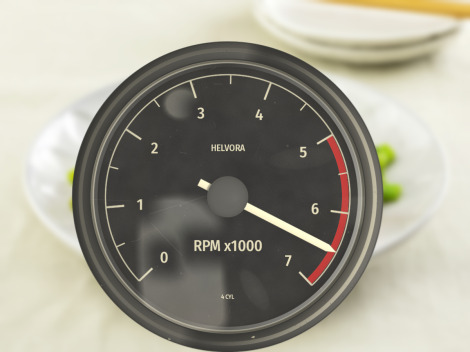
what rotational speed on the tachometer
6500 rpm
